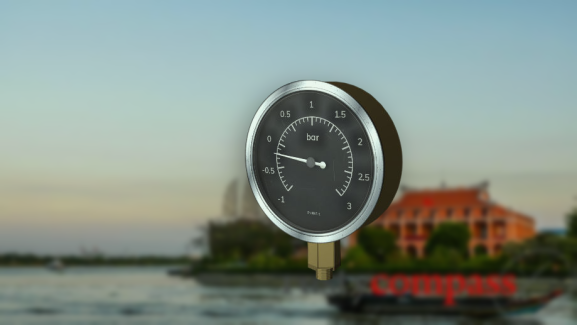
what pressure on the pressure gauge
-0.2 bar
